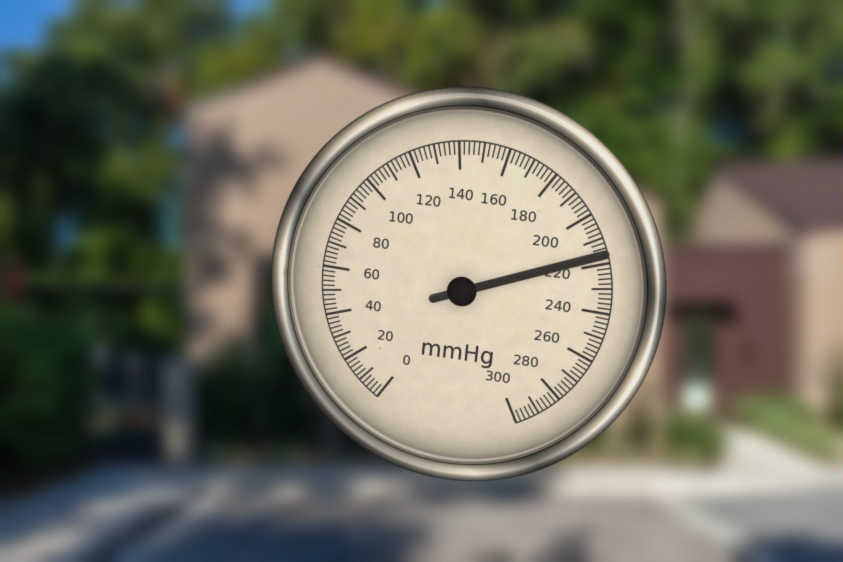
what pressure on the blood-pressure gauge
216 mmHg
